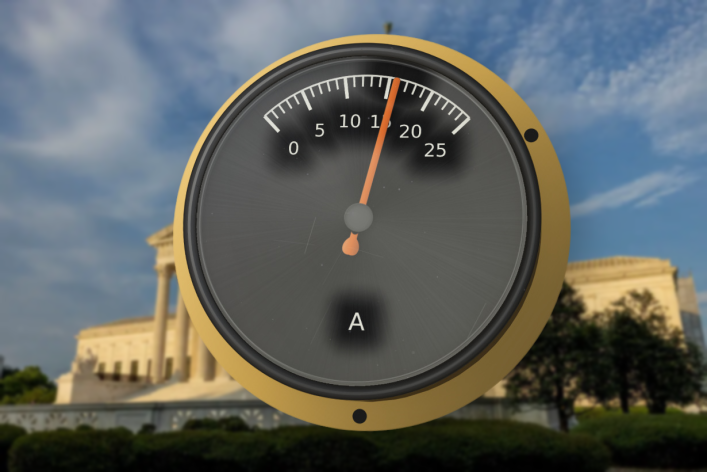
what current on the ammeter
16 A
